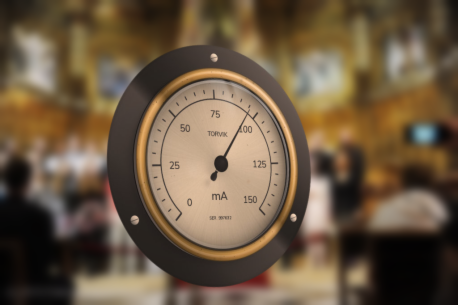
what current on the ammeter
95 mA
